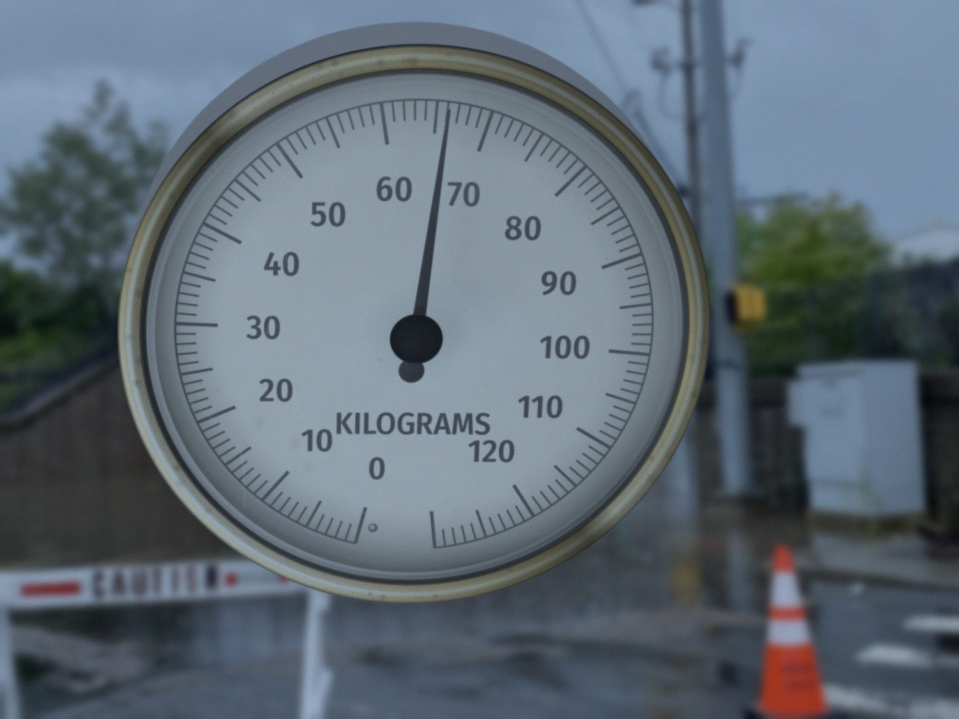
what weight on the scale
66 kg
